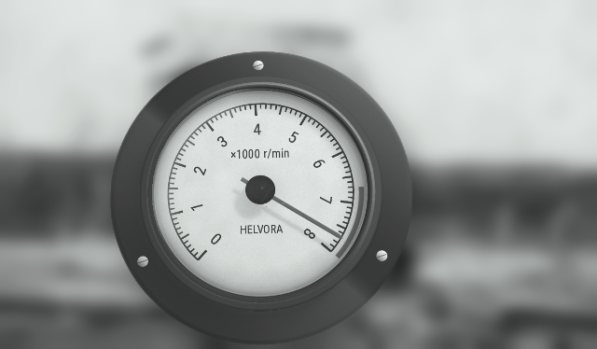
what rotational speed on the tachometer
7700 rpm
